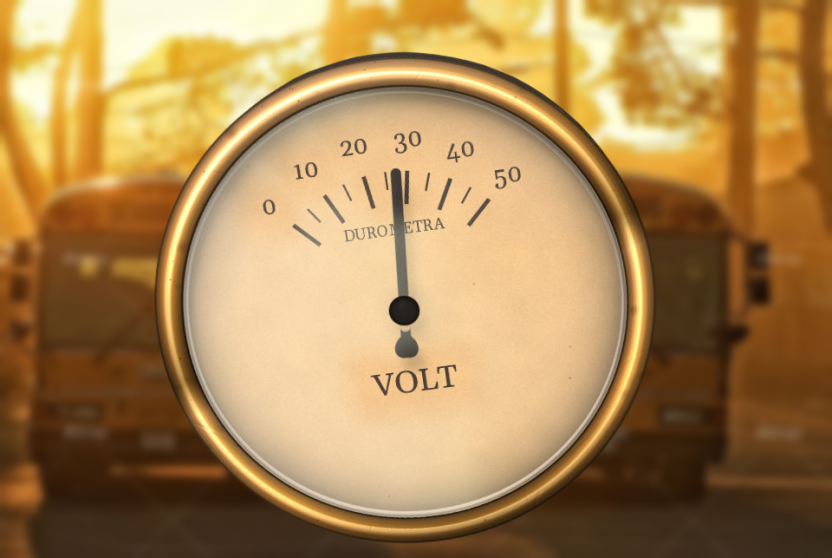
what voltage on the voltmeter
27.5 V
